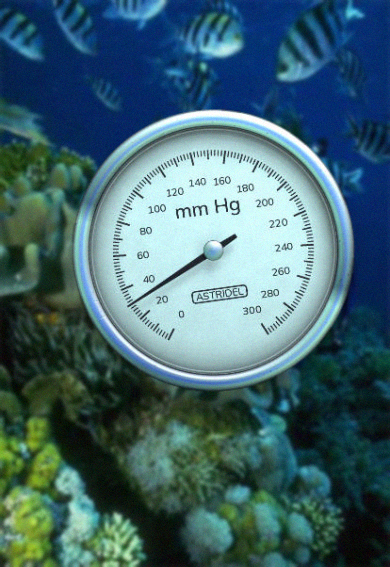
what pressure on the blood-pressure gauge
30 mmHg
